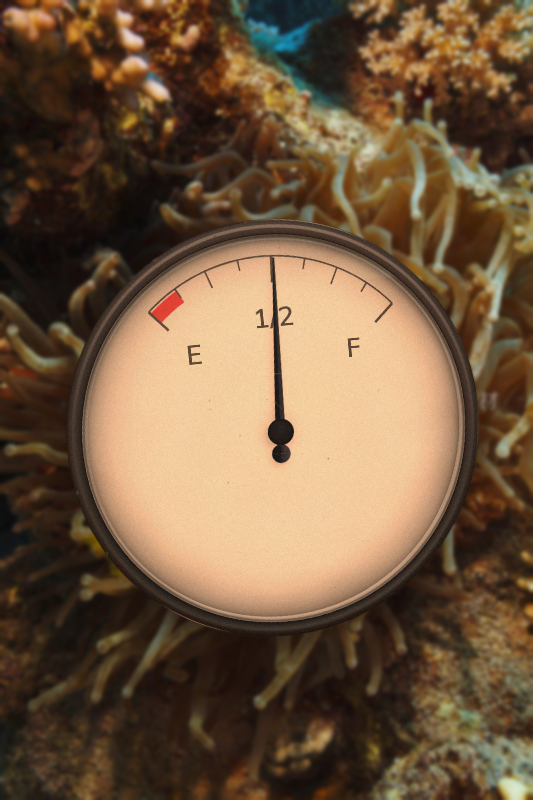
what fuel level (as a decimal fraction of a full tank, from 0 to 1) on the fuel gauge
0.5
